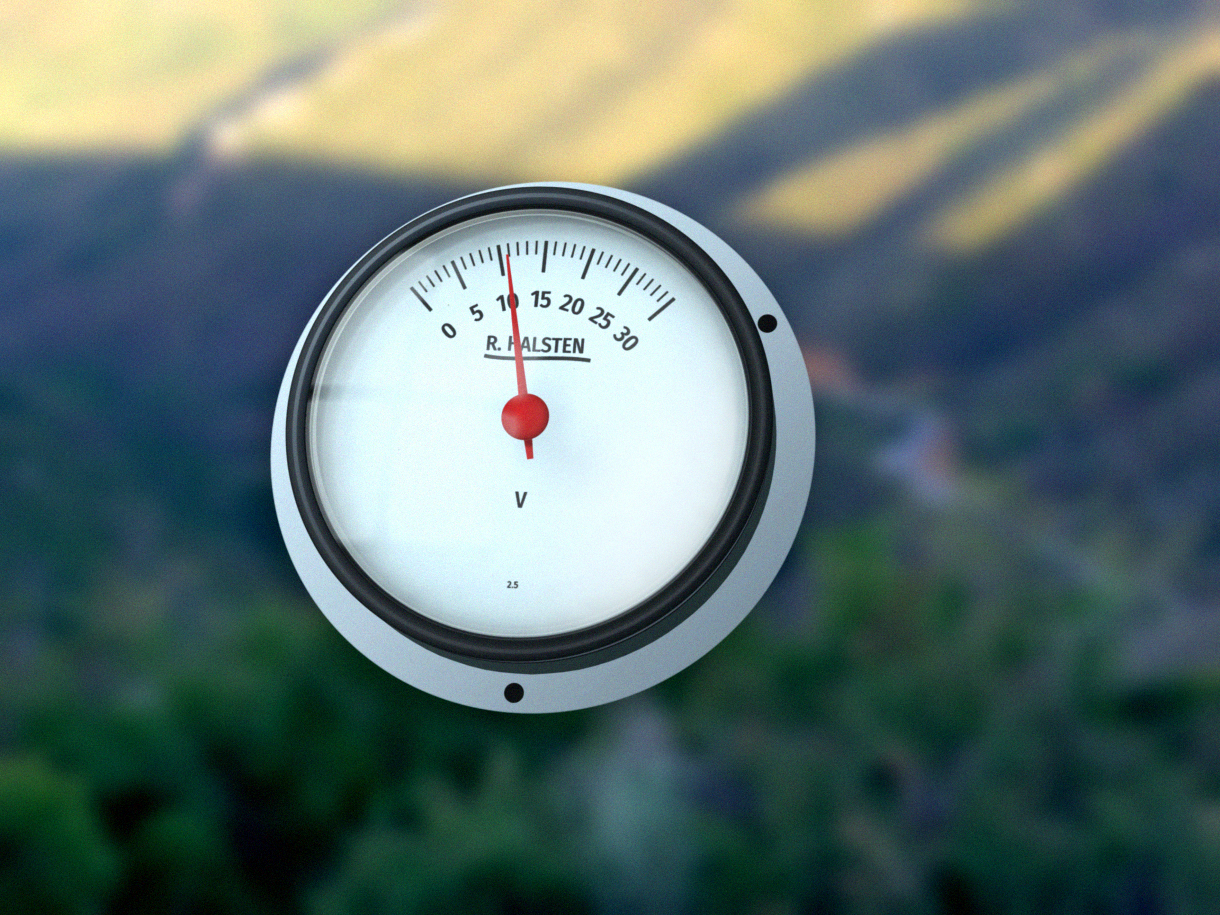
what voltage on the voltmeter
11 V
